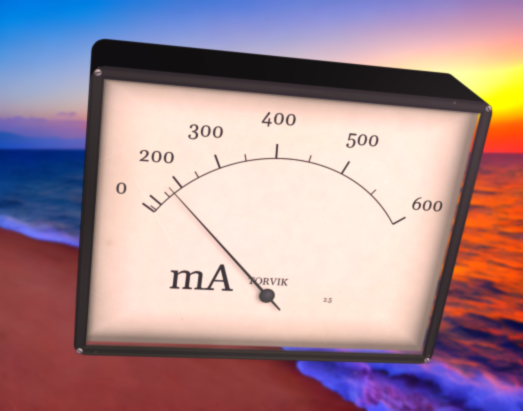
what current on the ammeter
175 mA
